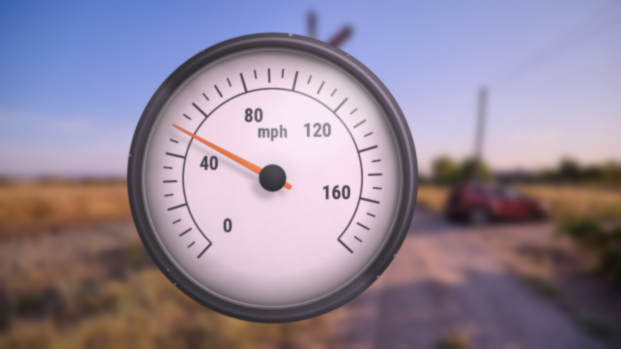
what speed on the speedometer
50 mph
